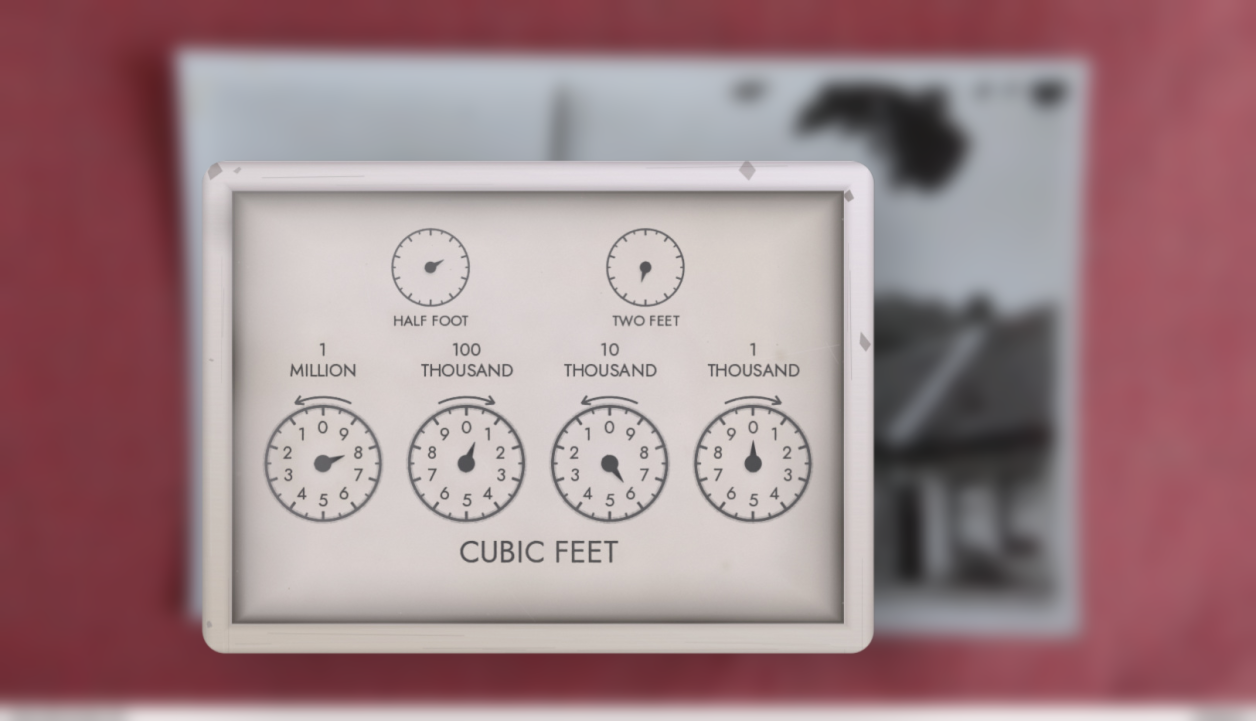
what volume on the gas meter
806000 ft³
